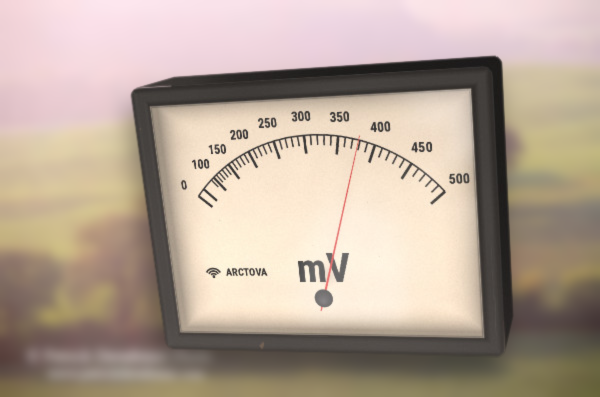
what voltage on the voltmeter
380 mV
